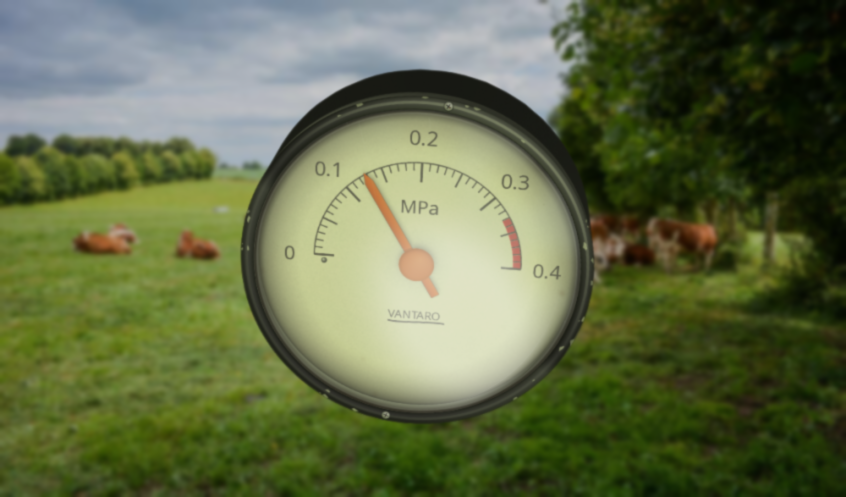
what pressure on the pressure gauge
0.13 MPa
